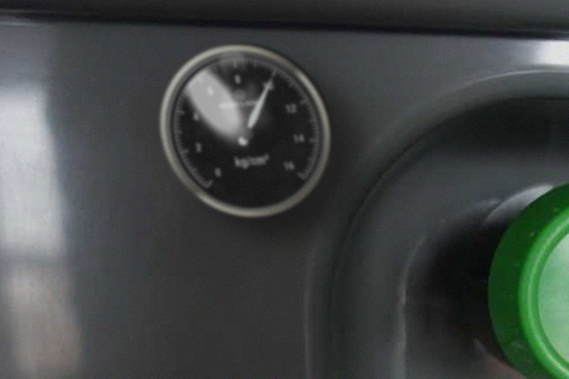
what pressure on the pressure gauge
10 kg/cm²
